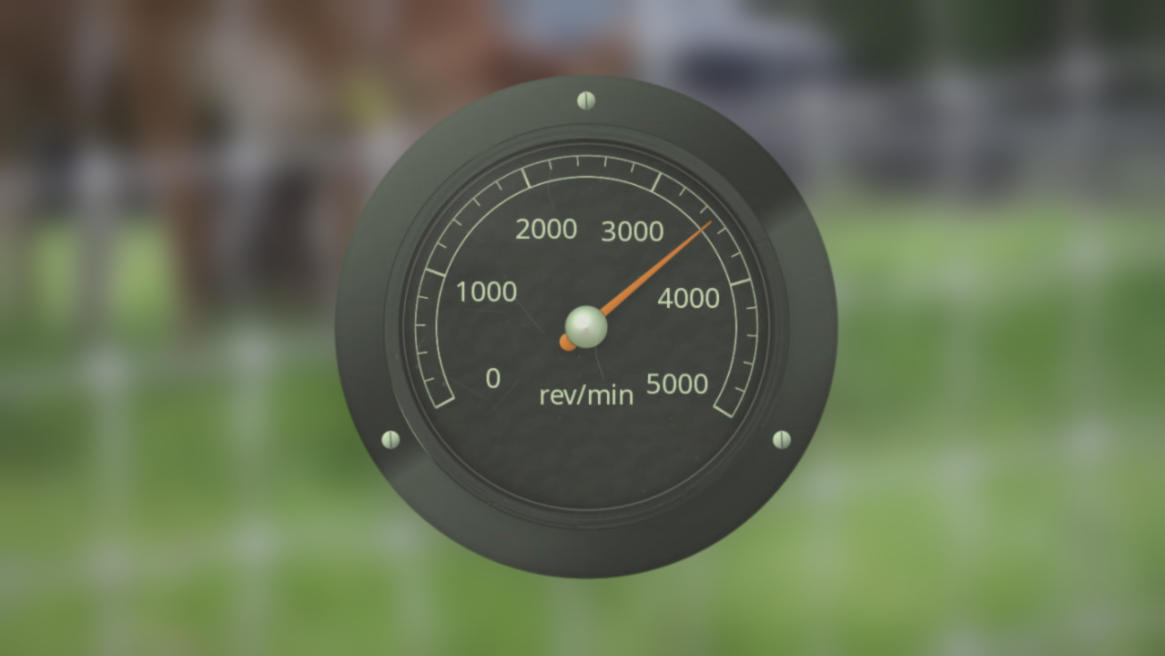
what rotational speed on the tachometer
3500 rpm
